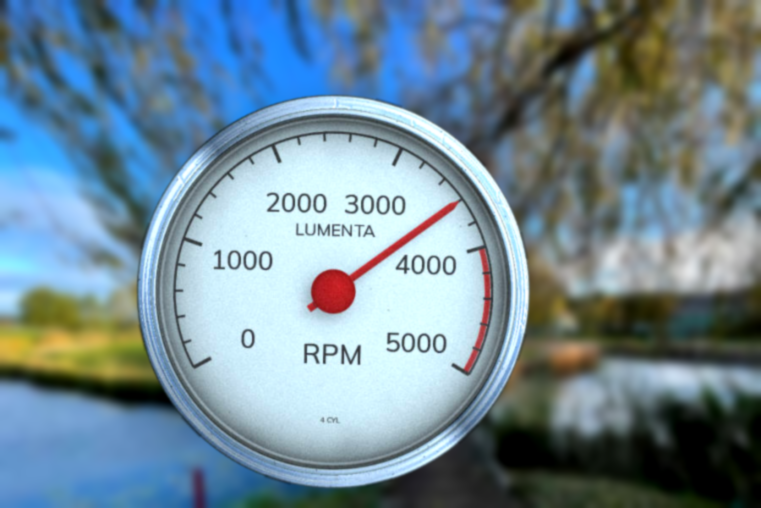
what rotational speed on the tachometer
3600 rpm
